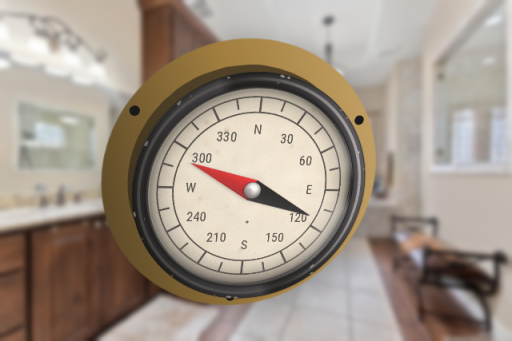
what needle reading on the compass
292.5 °
